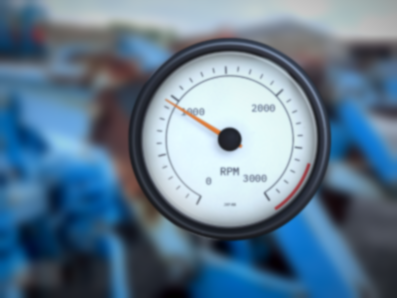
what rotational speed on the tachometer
950 rpm
